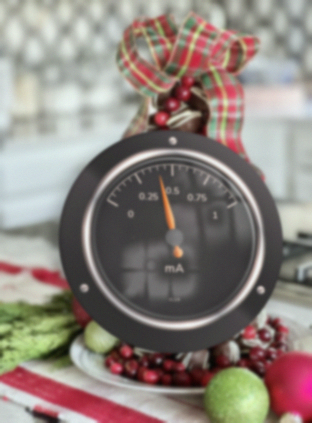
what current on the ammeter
0.4 mA
